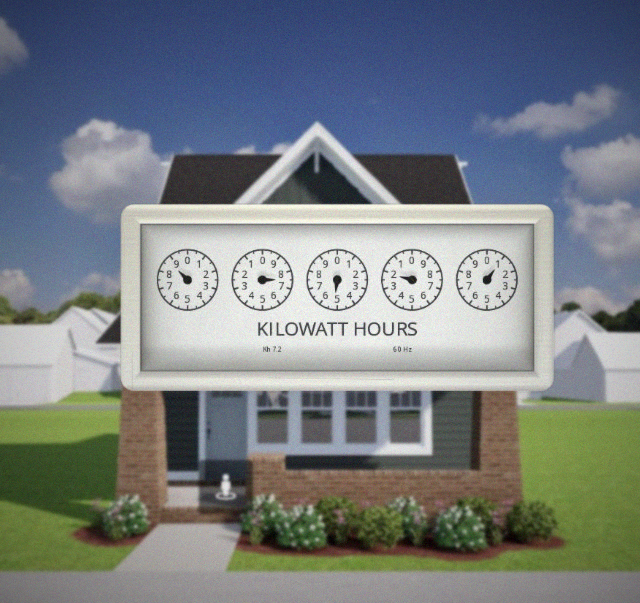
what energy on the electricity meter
87521 kWh
